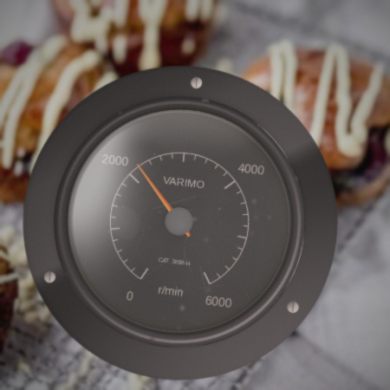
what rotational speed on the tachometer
2200 rpm
